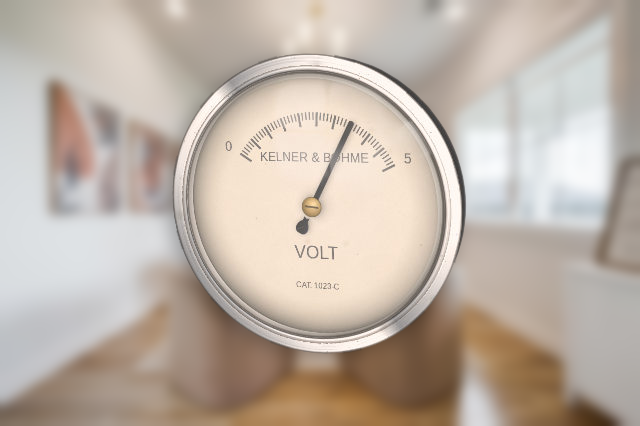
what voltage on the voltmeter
3.5 V
